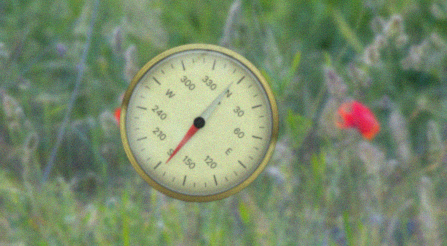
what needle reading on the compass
175 °
